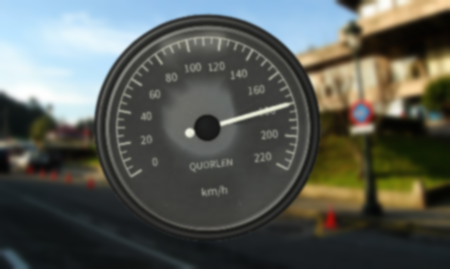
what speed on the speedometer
180 km/h
